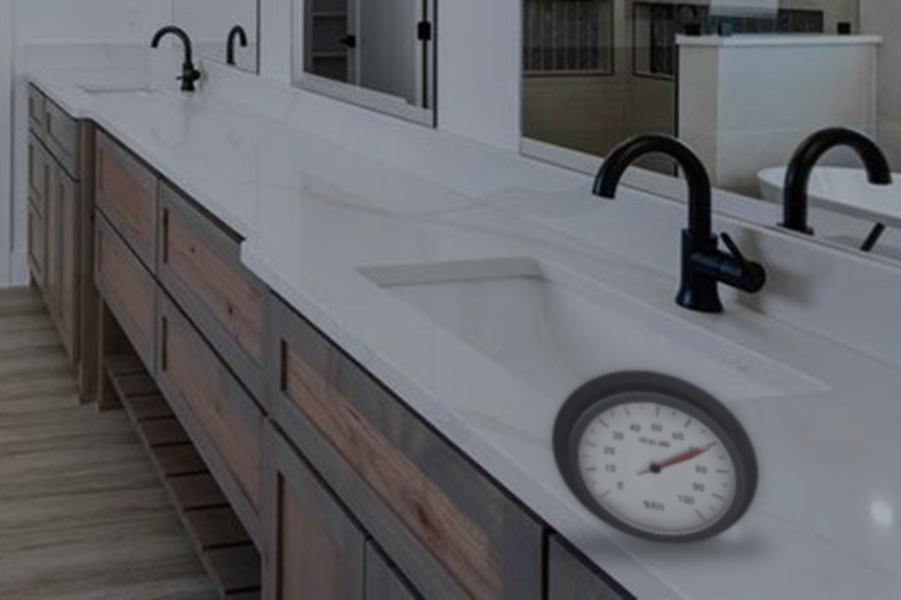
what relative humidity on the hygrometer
70 %
